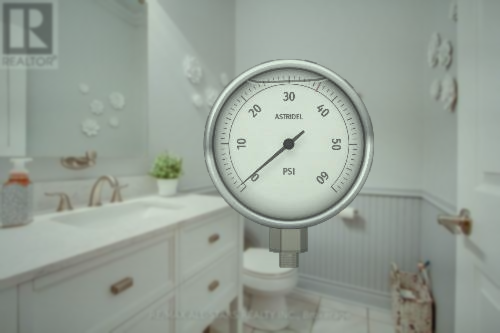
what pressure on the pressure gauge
1 psi
